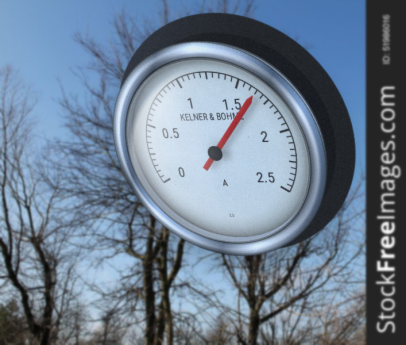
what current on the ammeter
1.65 A
